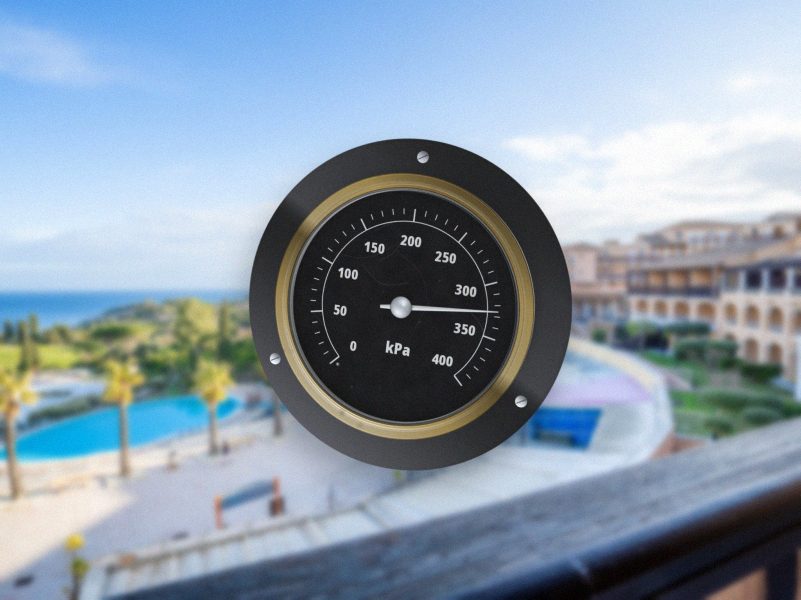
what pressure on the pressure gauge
325 kPa
